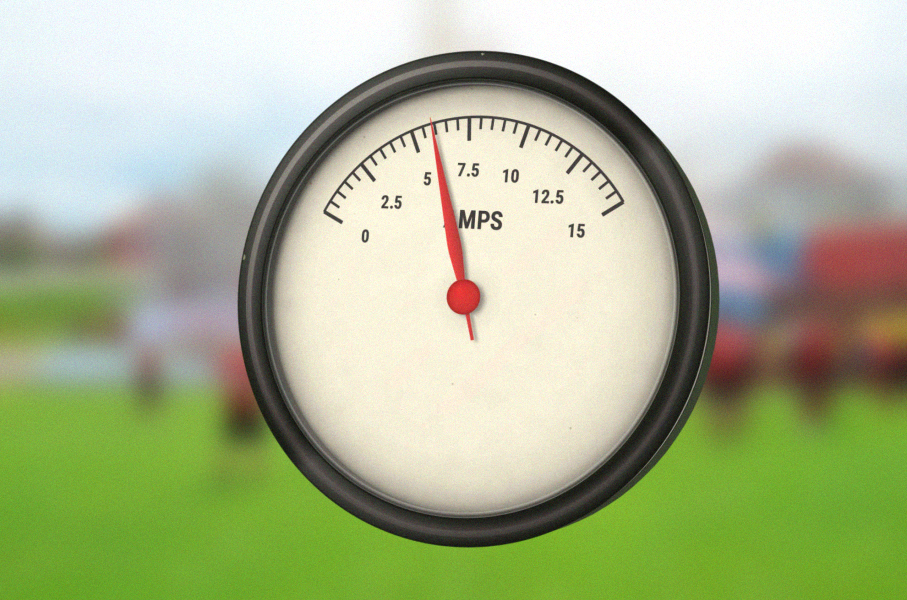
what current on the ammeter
6 A
